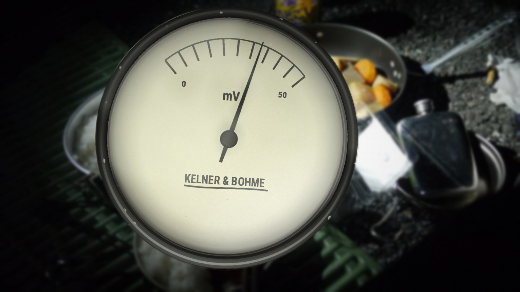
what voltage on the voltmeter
32.5 mV
